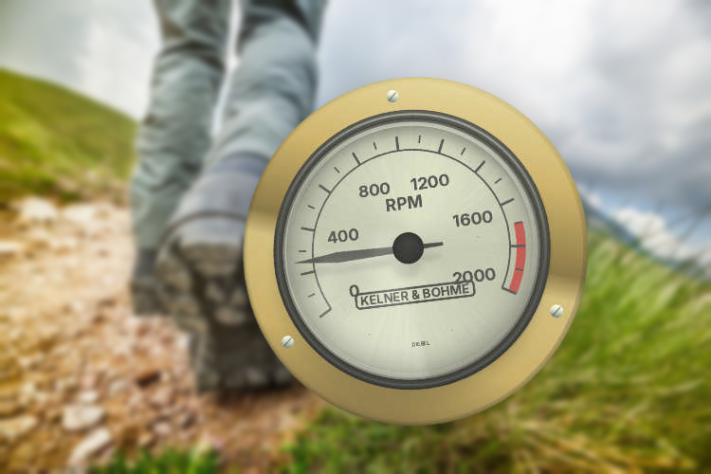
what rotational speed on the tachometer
250 rpm
